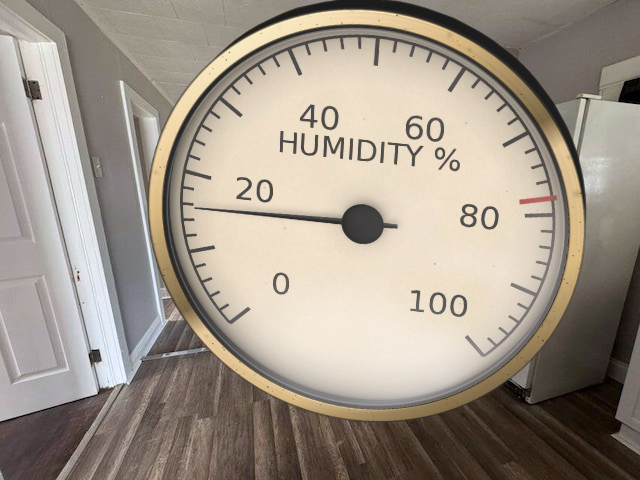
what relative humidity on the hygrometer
16 %
